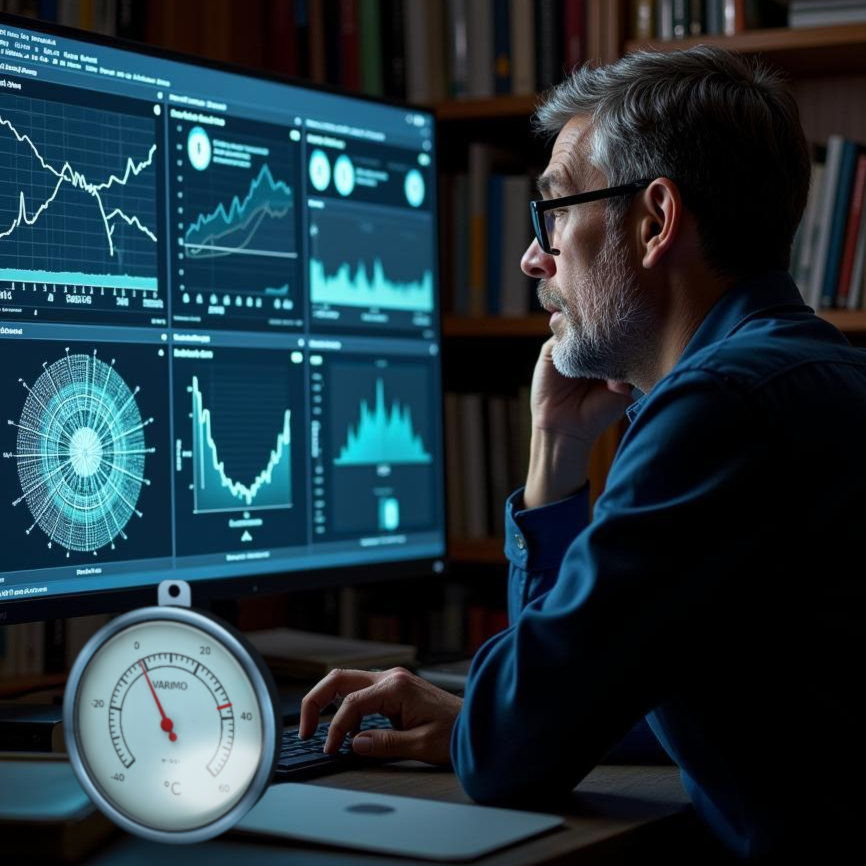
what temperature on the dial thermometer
0 °C
